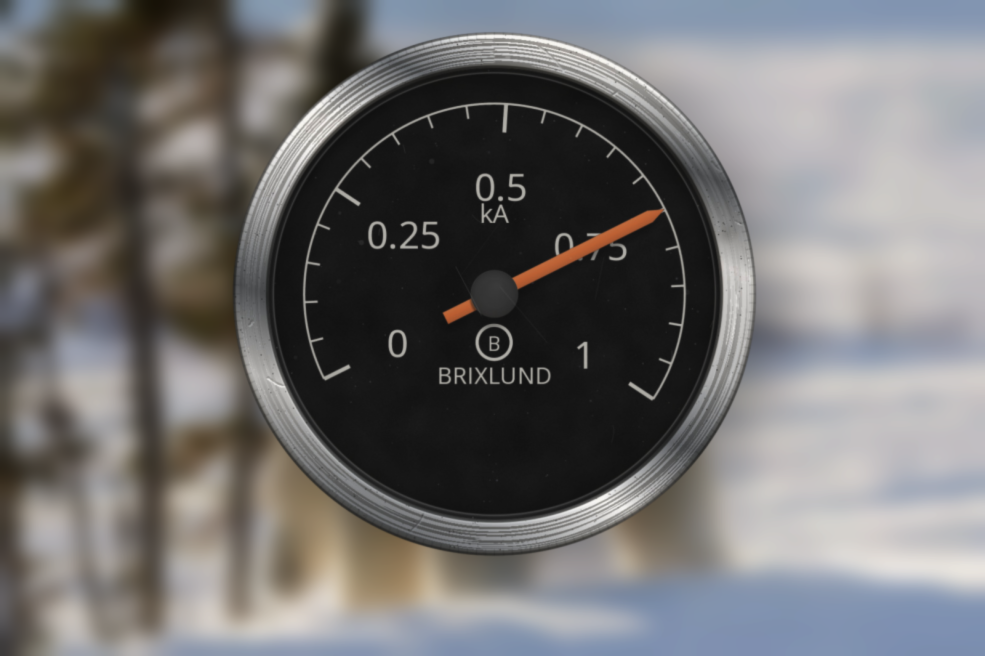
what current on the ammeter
0.75 kA
